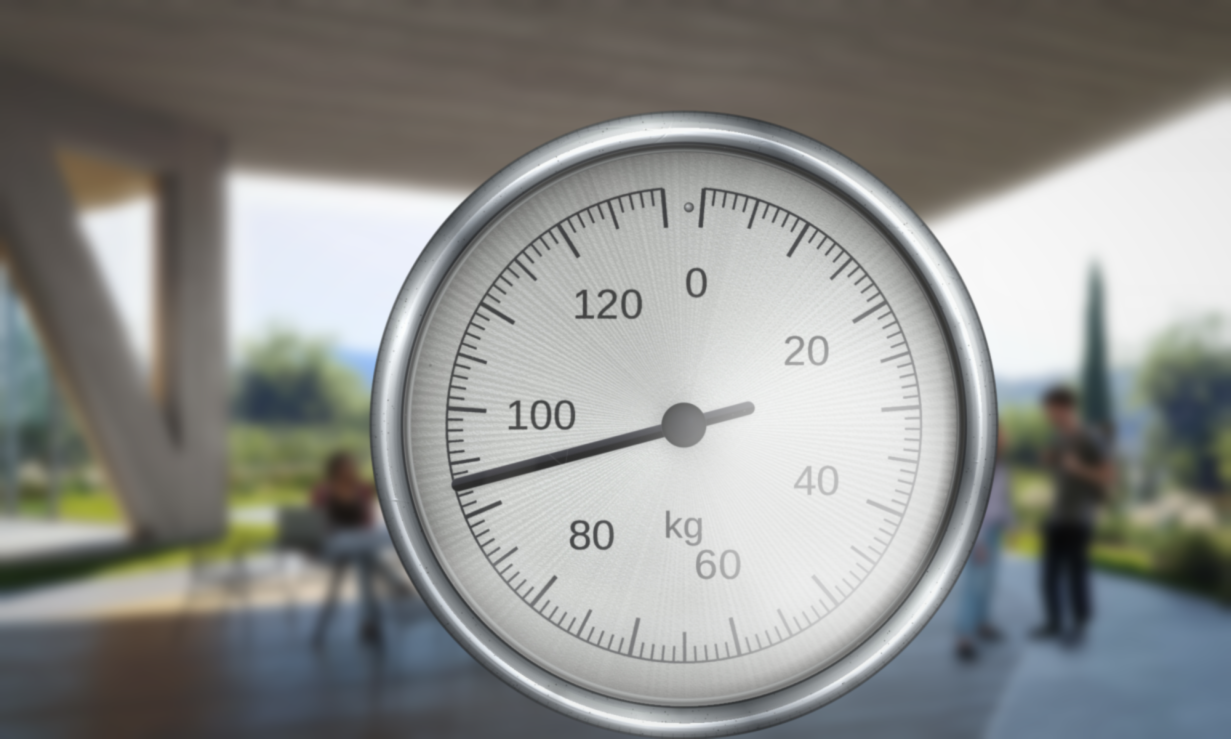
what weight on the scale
93 kg
